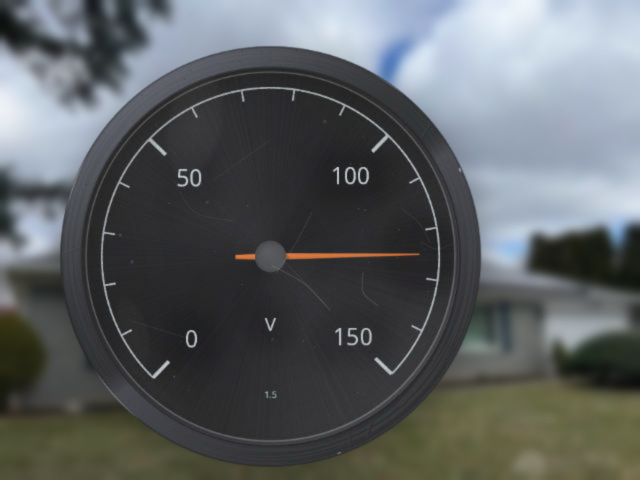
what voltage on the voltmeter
125 V
